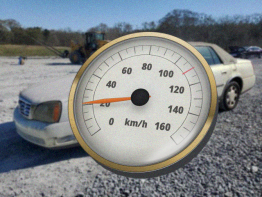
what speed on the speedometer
20 km/h
